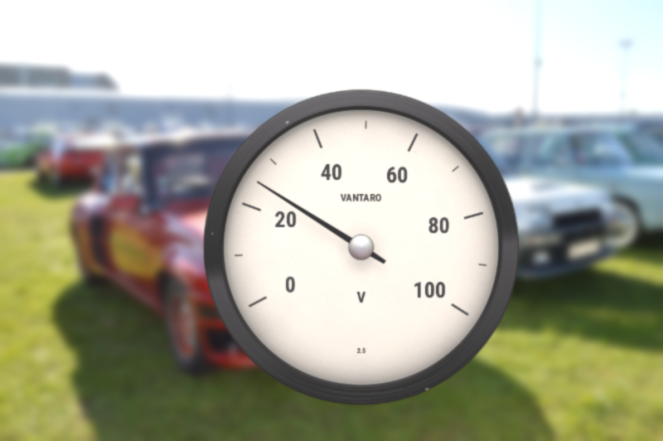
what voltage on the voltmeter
25 V
